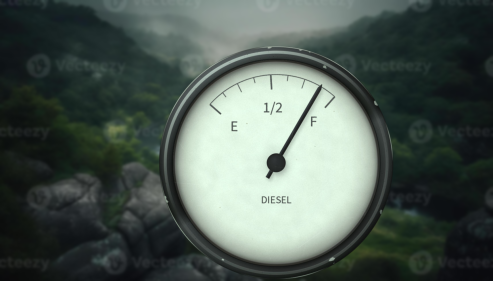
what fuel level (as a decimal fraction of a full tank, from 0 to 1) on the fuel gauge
0.875
